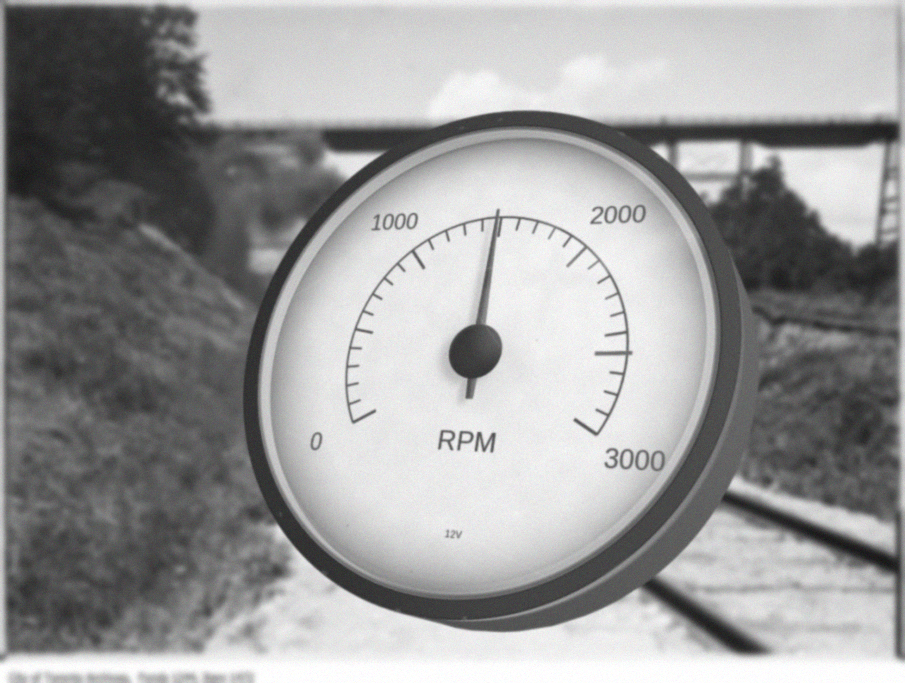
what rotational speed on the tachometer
1500 rpm
